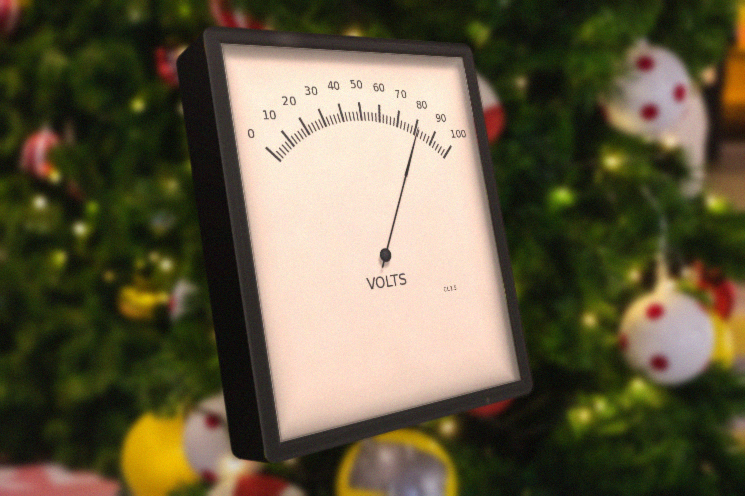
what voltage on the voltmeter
80 V
